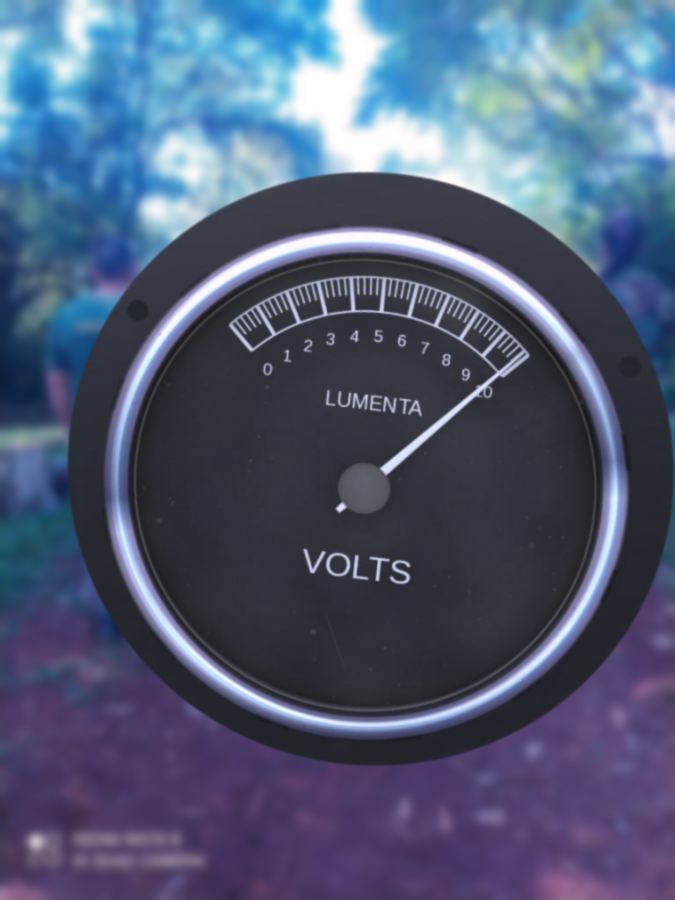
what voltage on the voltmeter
9.8 V
